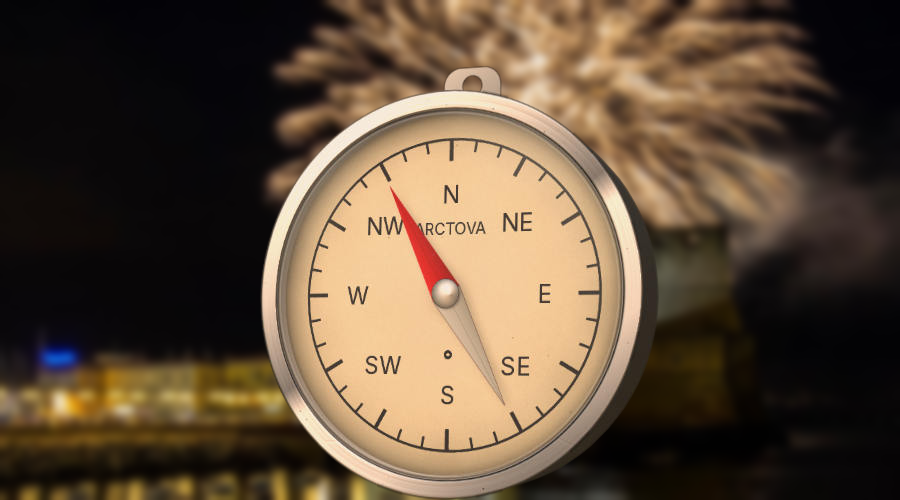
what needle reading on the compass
330 °
